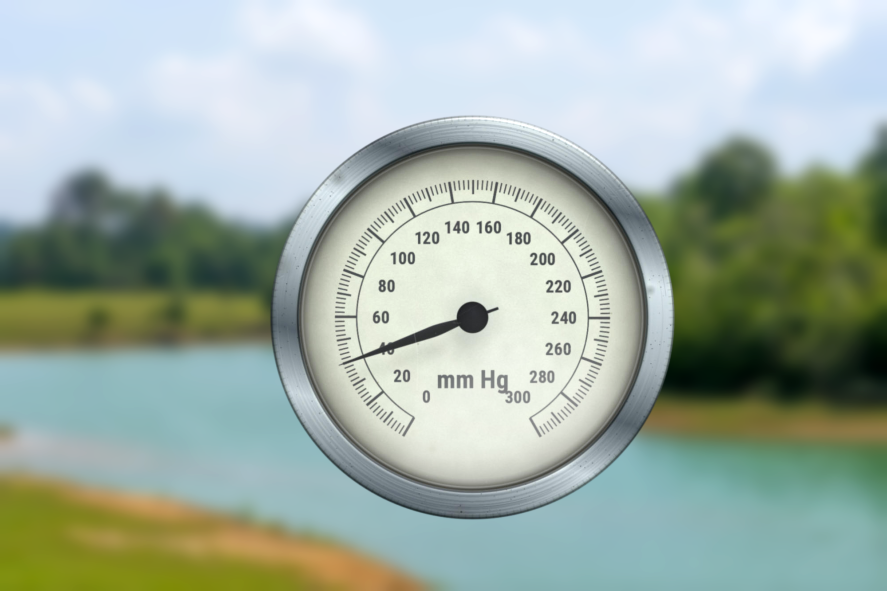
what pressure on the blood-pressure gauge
40 mmHg
